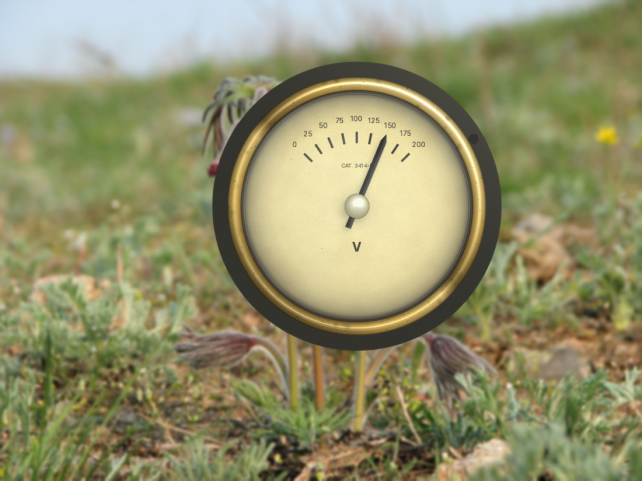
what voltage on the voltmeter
150 V
